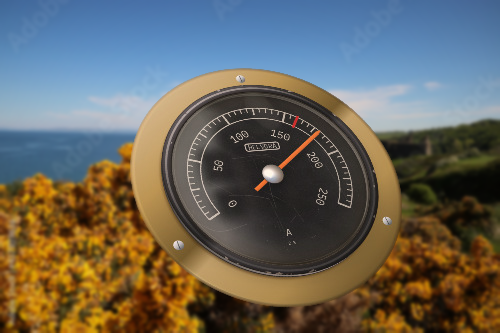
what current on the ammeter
180 A
